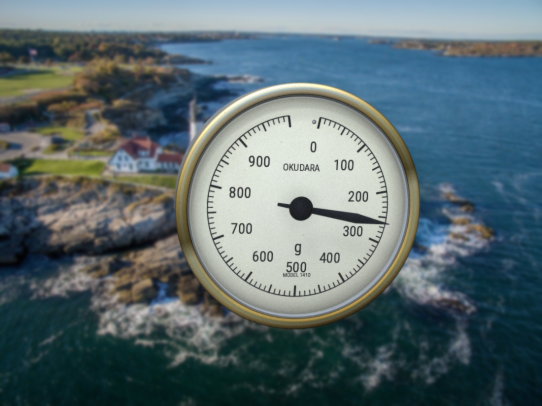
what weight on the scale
260 g
